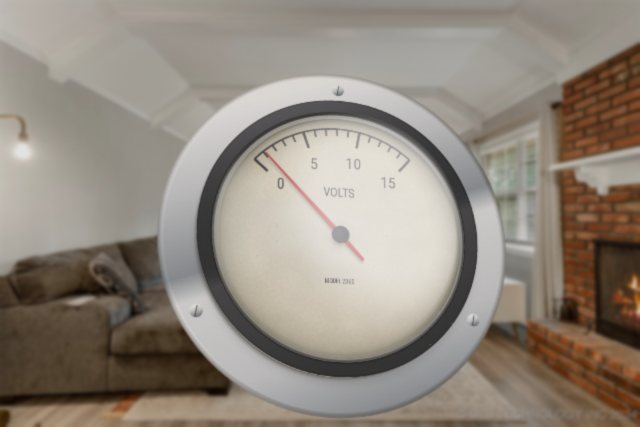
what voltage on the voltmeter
1 V
